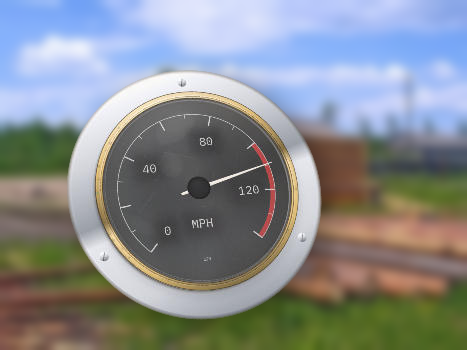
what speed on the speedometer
110 mph
